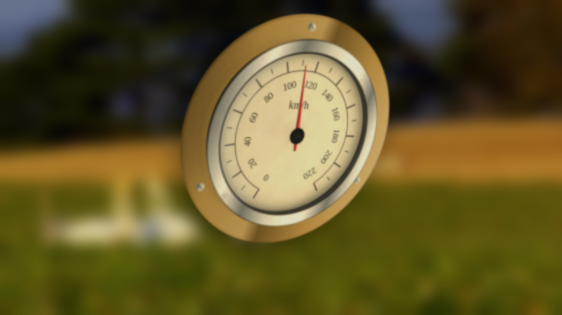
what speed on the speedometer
110 km/h
